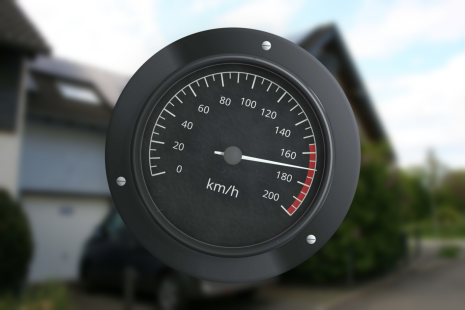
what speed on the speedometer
170 km/h
